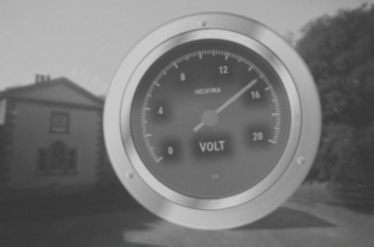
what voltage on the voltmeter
15 V
